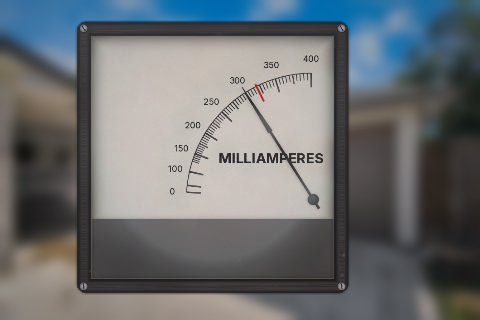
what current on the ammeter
300 mA
